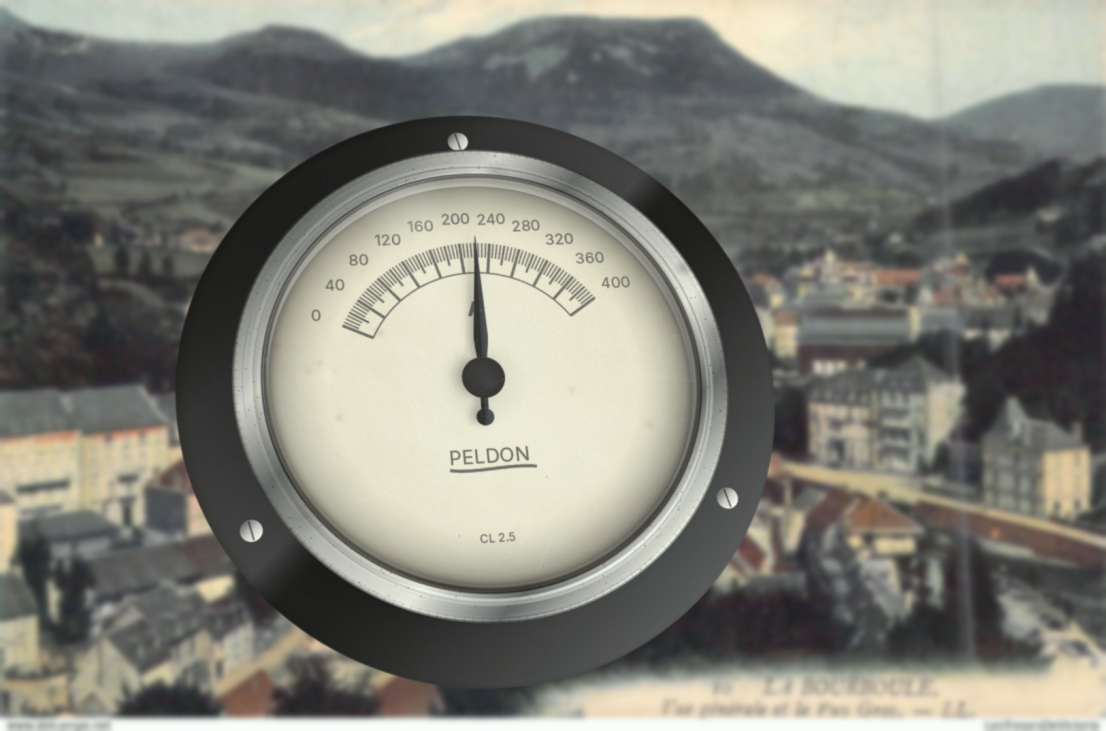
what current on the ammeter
220 A
